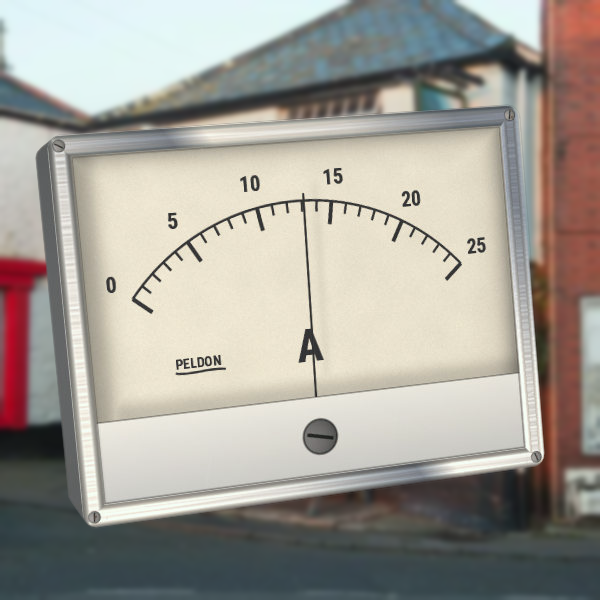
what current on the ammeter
13 A
